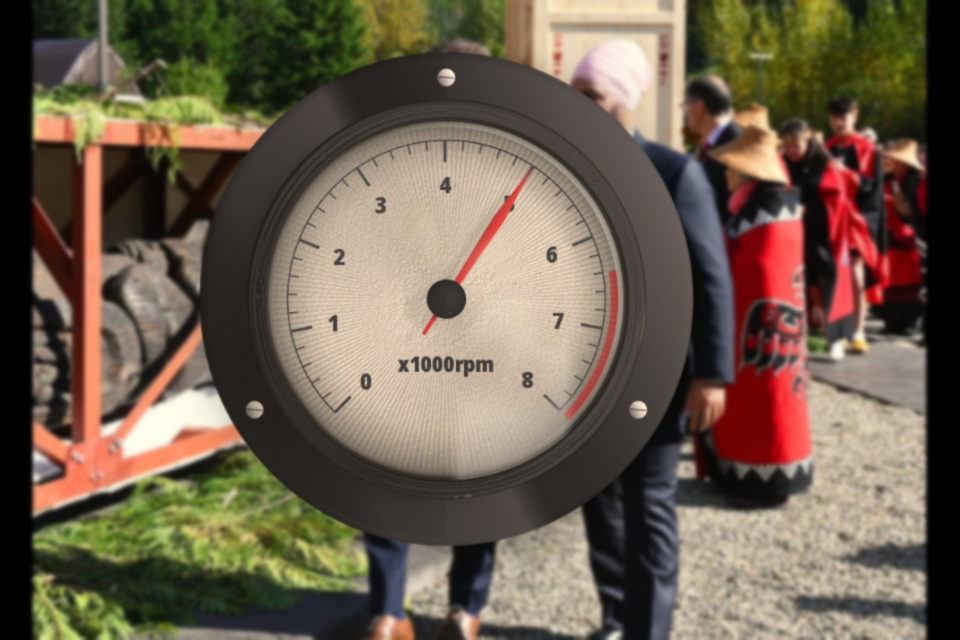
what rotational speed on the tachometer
5000 rpm
